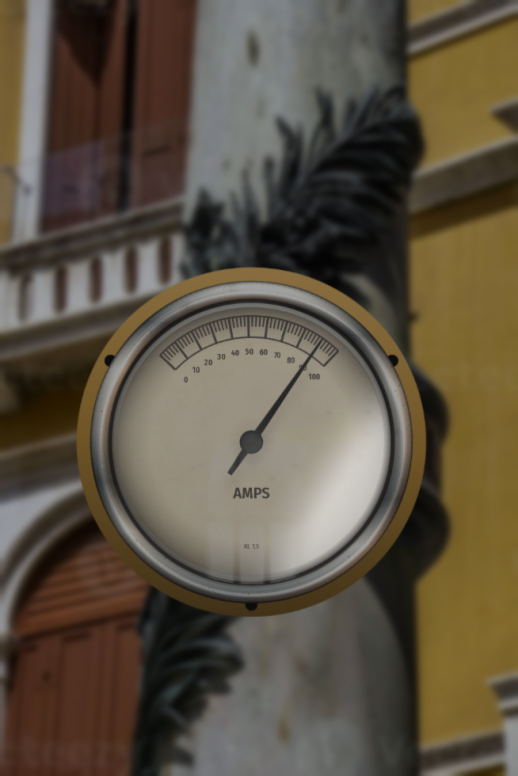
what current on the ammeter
90 A
